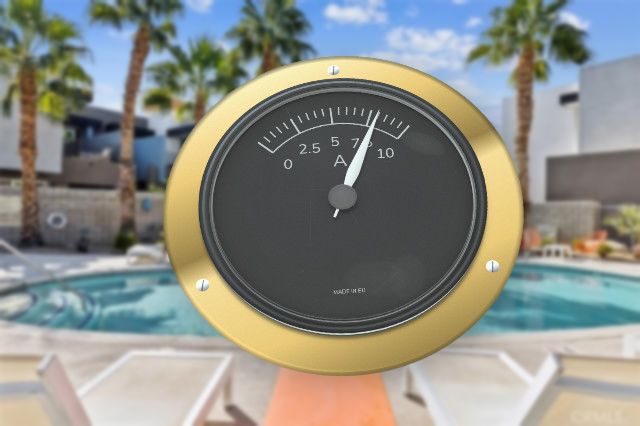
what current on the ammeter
8 A
